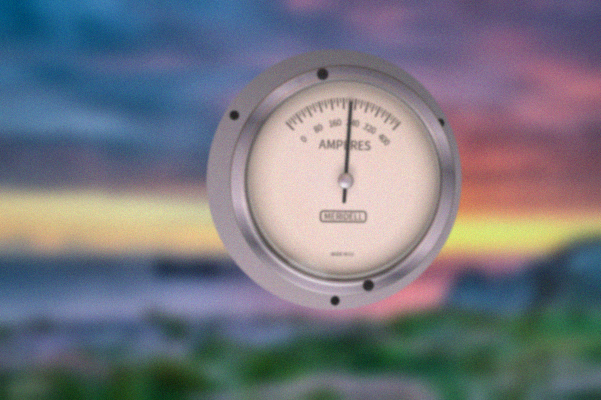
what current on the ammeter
220 A
